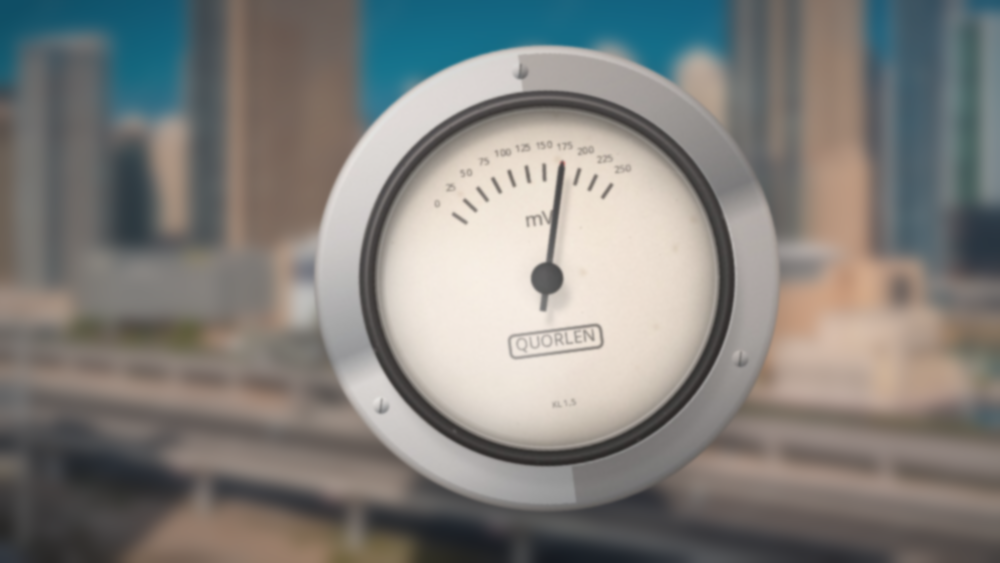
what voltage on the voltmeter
175 mV
